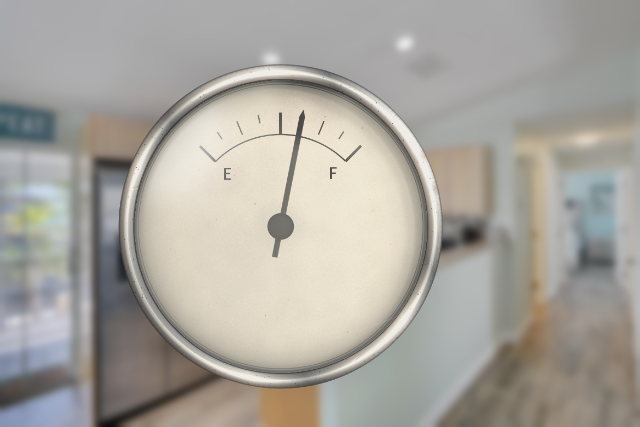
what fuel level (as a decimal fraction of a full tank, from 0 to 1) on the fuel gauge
0.625
